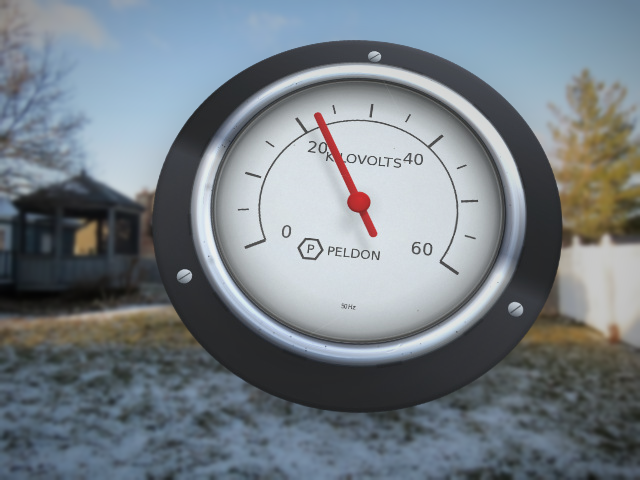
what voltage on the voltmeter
22.5 kV
